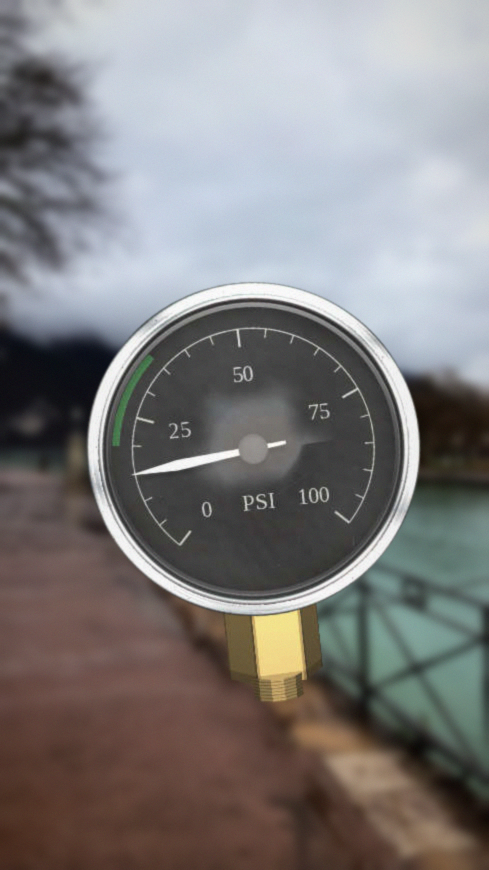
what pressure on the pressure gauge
15 psi
